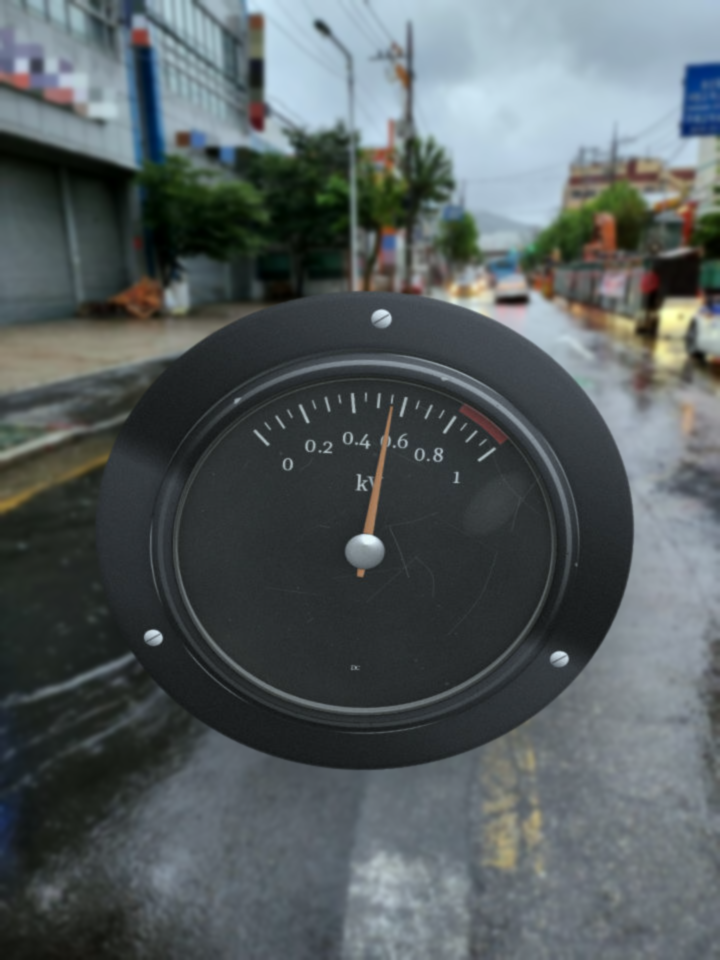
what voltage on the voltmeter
0.55 kV
